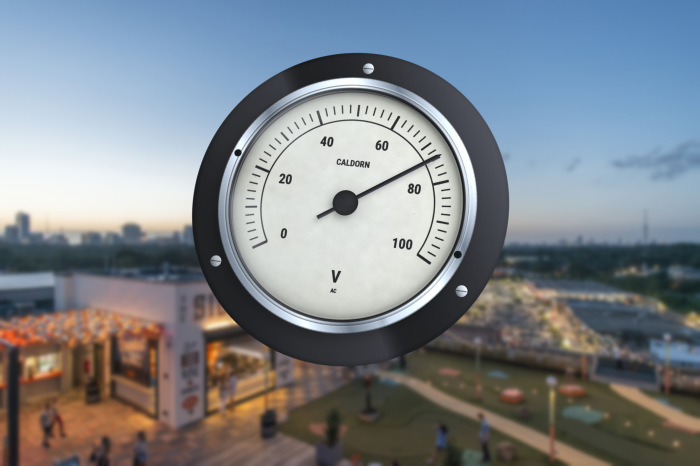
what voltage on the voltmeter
74 V
